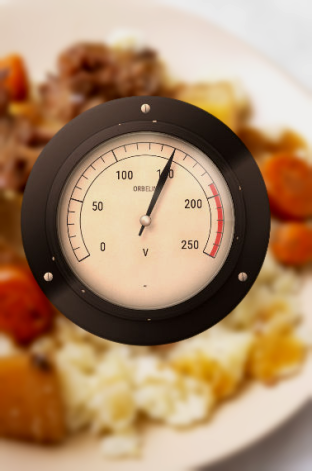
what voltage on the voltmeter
150 V
